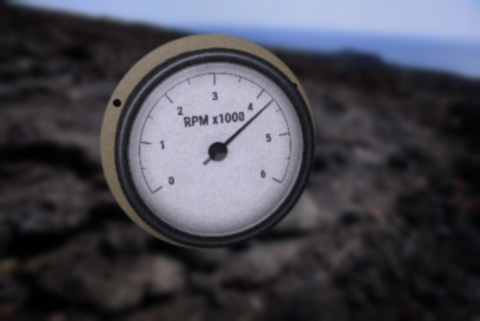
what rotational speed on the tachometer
4250 rpm
